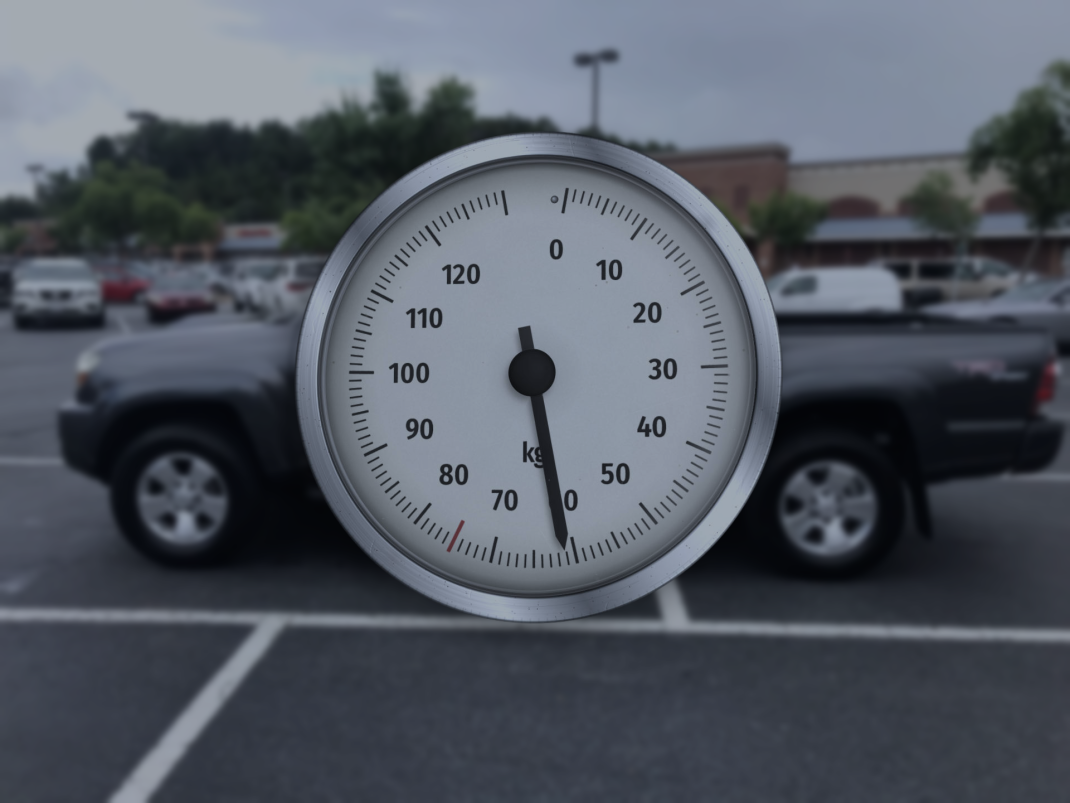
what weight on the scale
61 kg
